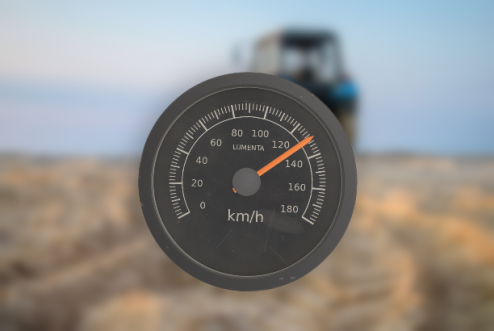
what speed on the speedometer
130 km/h
